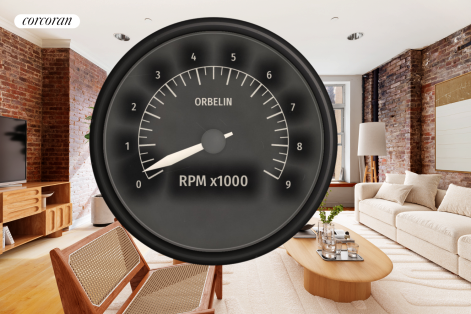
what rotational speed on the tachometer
250 rpm
